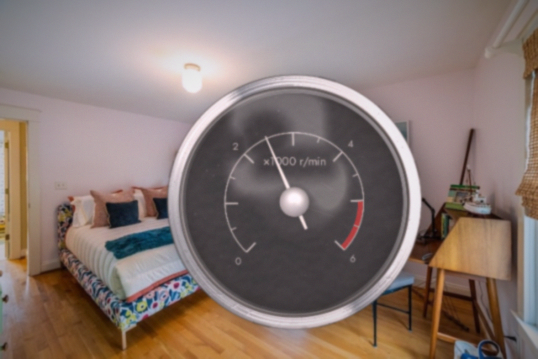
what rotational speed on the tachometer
2500 rpm
